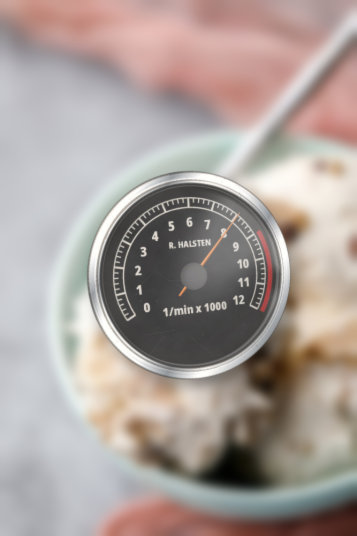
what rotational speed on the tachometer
8000 rpm
